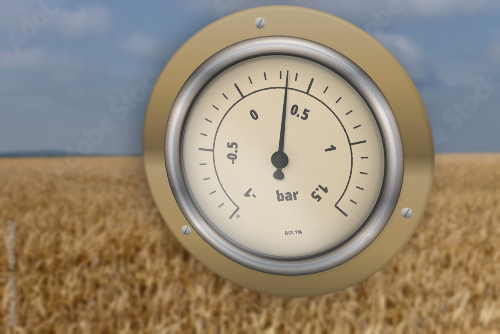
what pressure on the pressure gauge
0.35 bar
